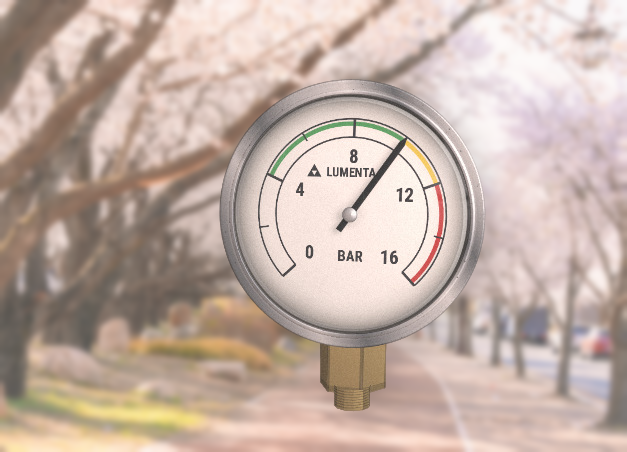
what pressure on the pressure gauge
10 bar
